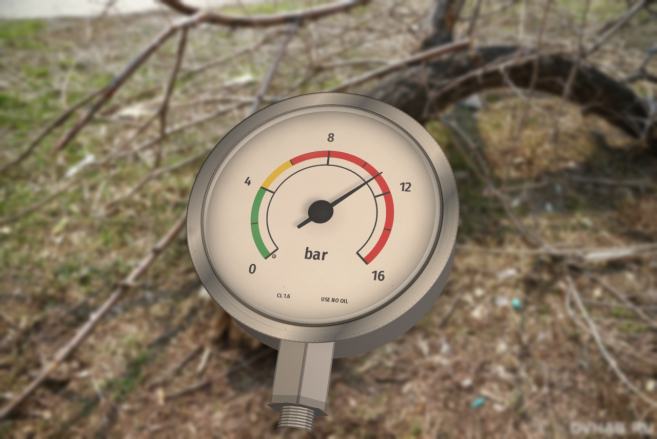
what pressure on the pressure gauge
11 bar
